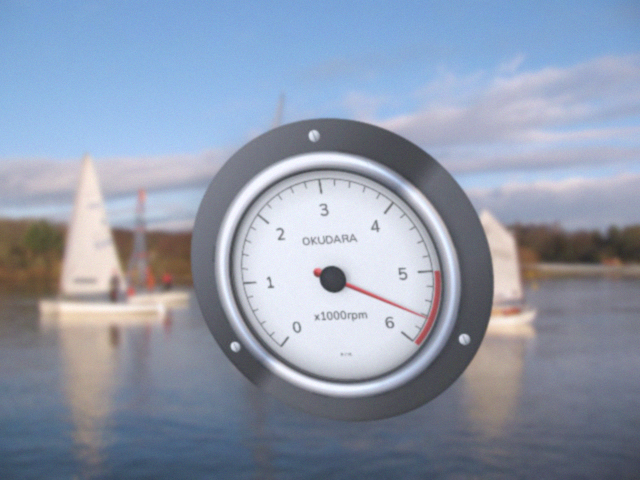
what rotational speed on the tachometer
5600 rpm
